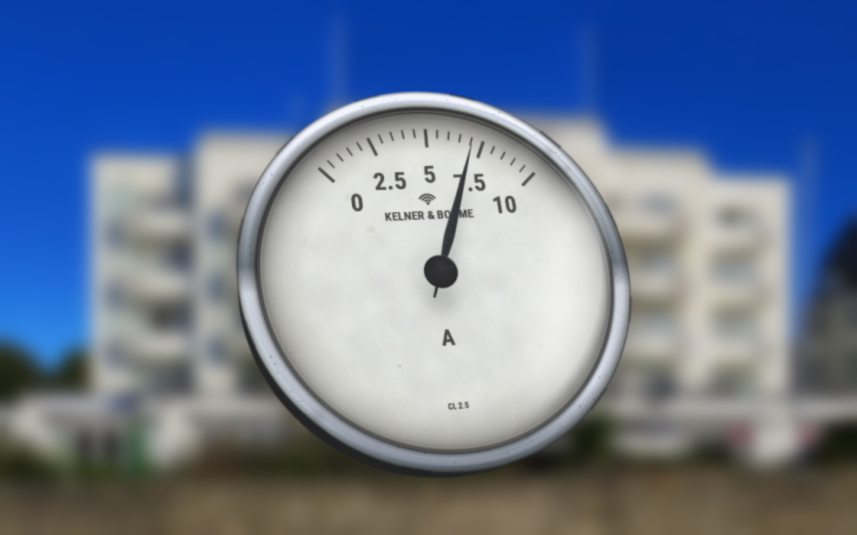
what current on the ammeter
7 A
